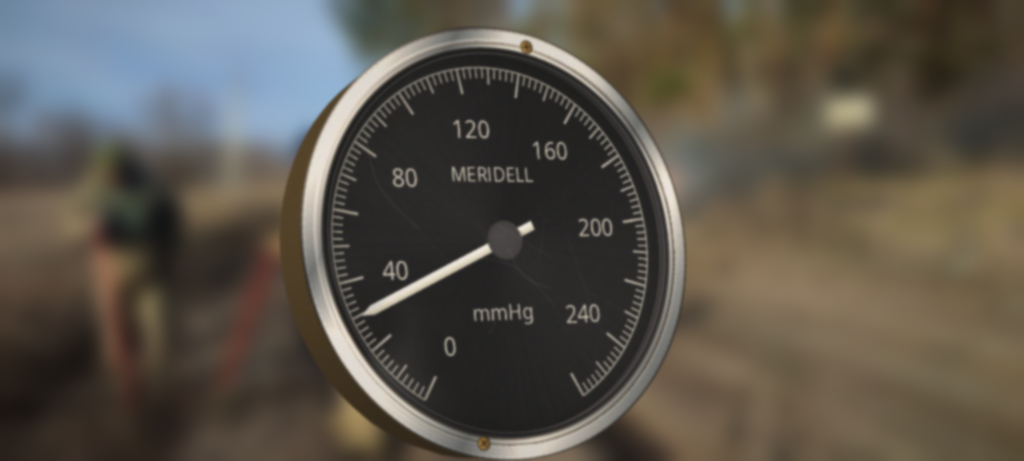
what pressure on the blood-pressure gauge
30 mmHg
